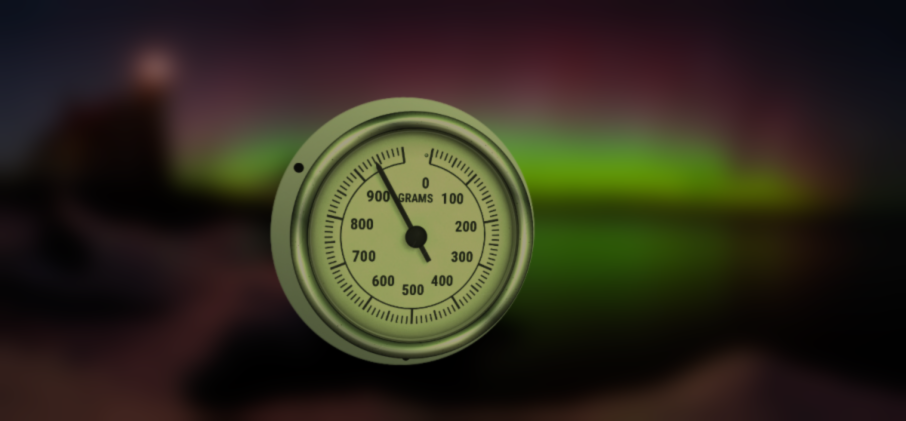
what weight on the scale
940 g
